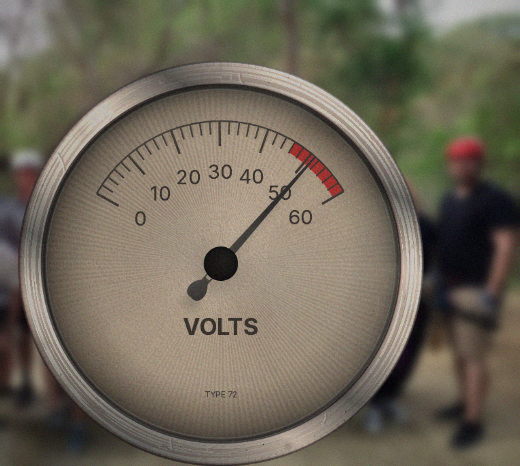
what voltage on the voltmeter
51 V
